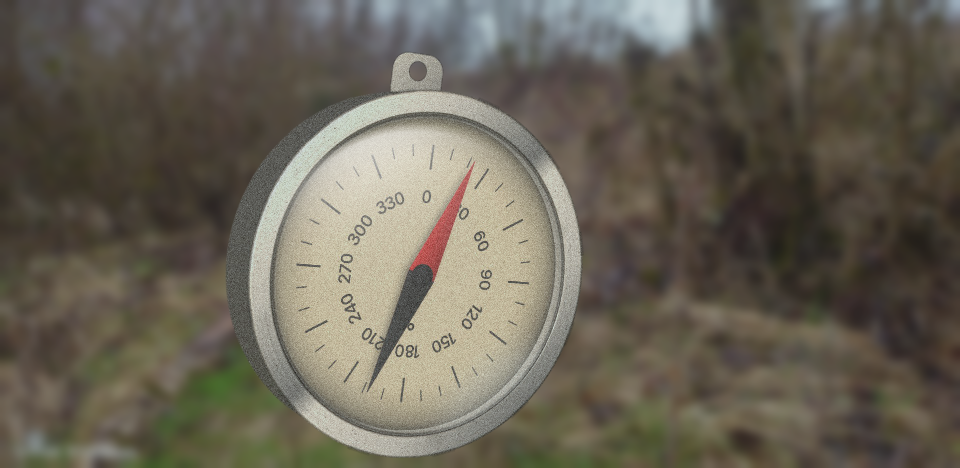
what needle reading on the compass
20 °
